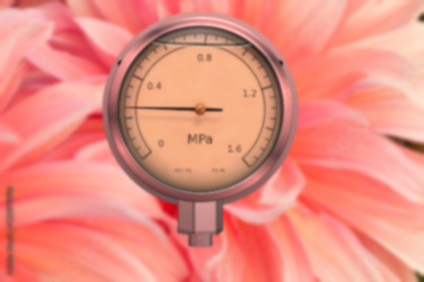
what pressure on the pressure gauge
0.25 MPa
